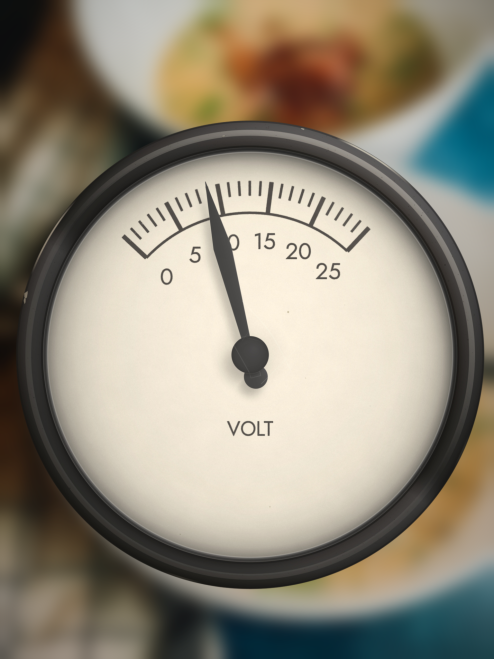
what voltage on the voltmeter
9 V
